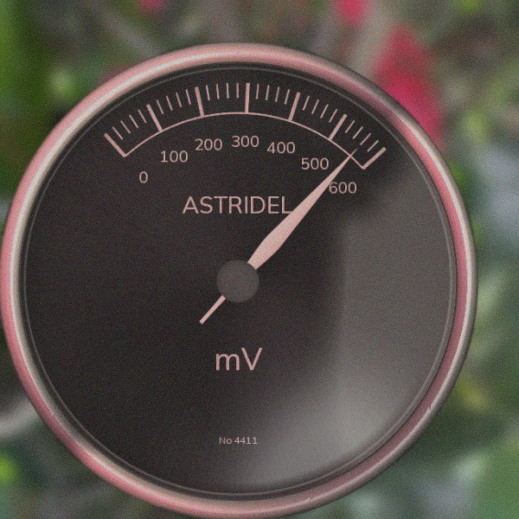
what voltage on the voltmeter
560 mV
